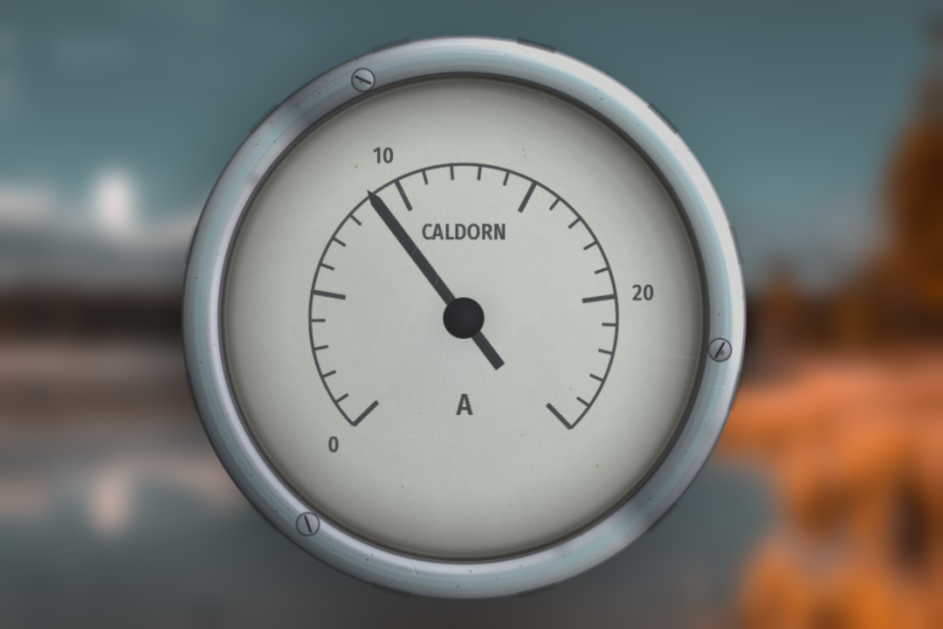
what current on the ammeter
9 A
